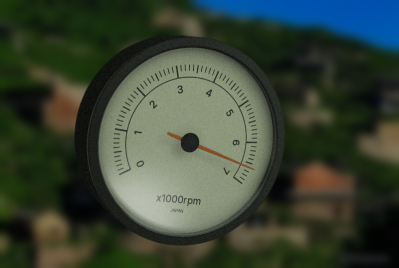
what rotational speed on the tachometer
6600 rpm
